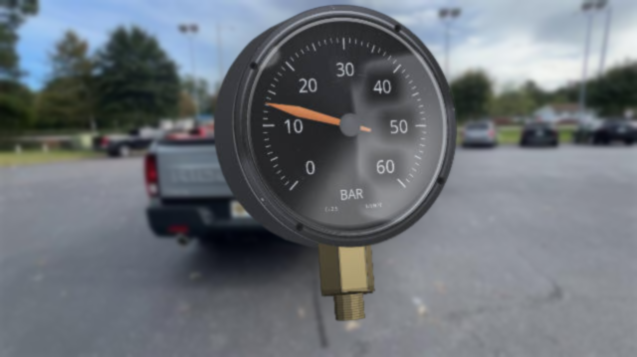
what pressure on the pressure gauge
13 bar
